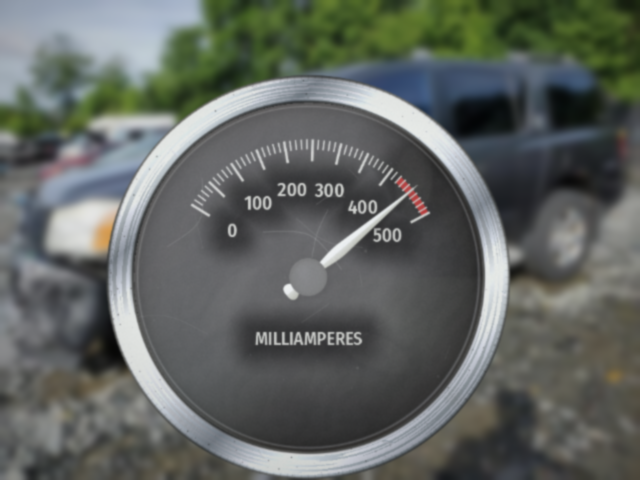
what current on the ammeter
450 mA
